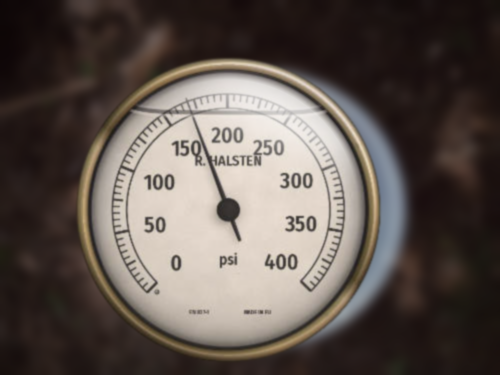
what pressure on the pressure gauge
170 psi
